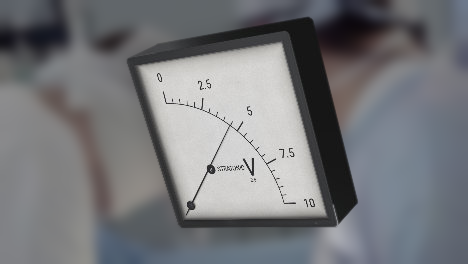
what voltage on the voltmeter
4.5 V
